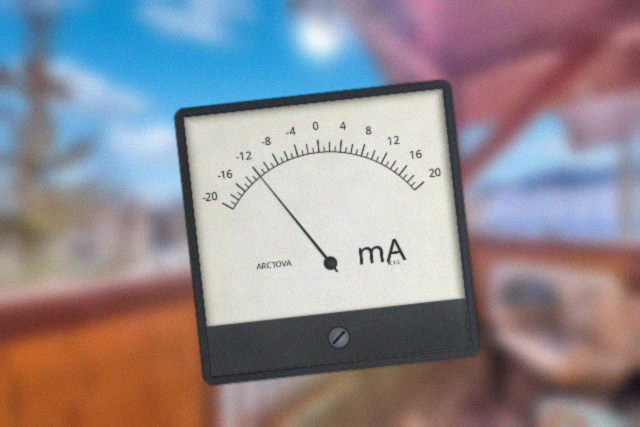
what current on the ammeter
-12 mA
